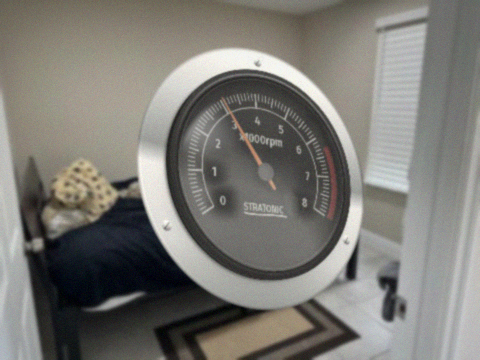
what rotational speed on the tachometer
3000 rpm
